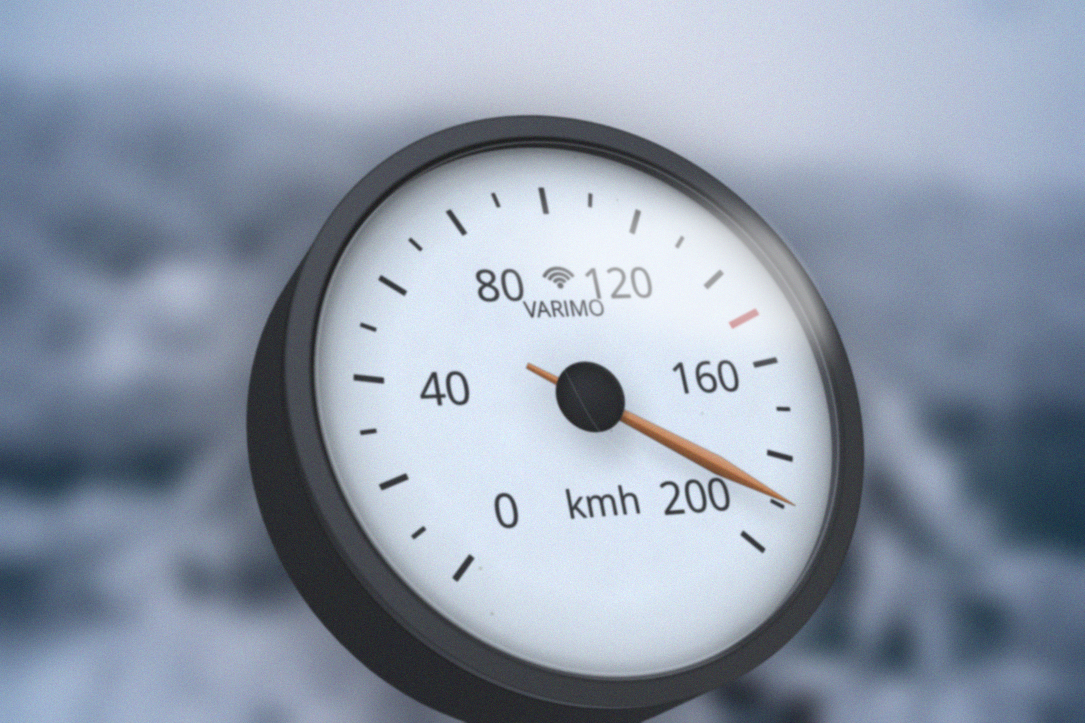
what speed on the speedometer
190 km/h
